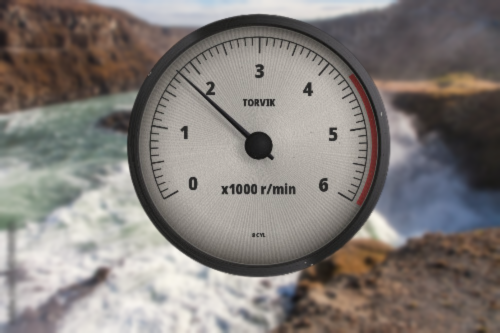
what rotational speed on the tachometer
1800 rpm
